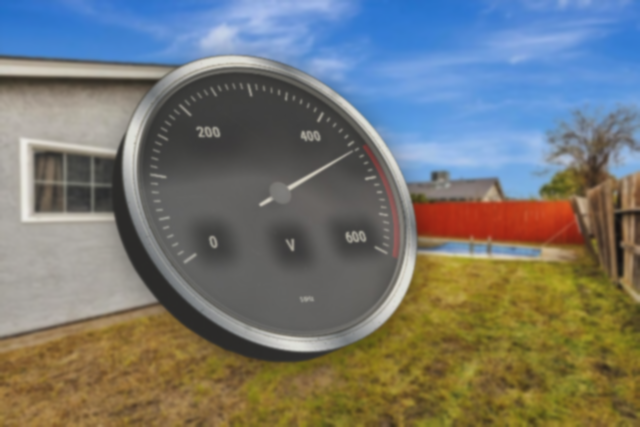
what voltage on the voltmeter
460 V
